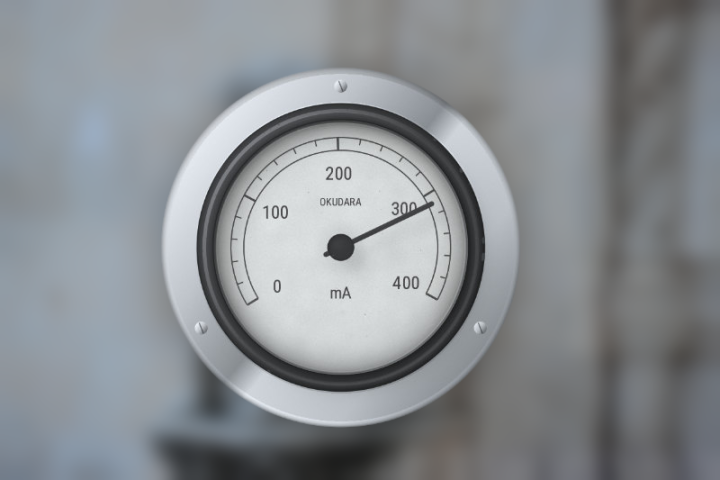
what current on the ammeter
310 mA
